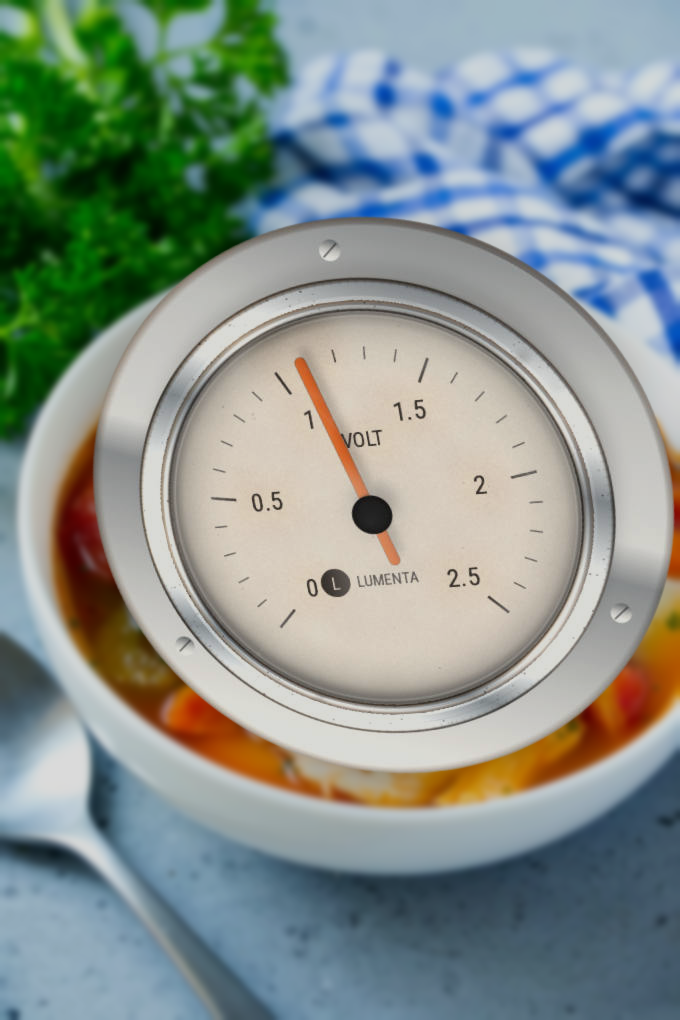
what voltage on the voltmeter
1.1 V
